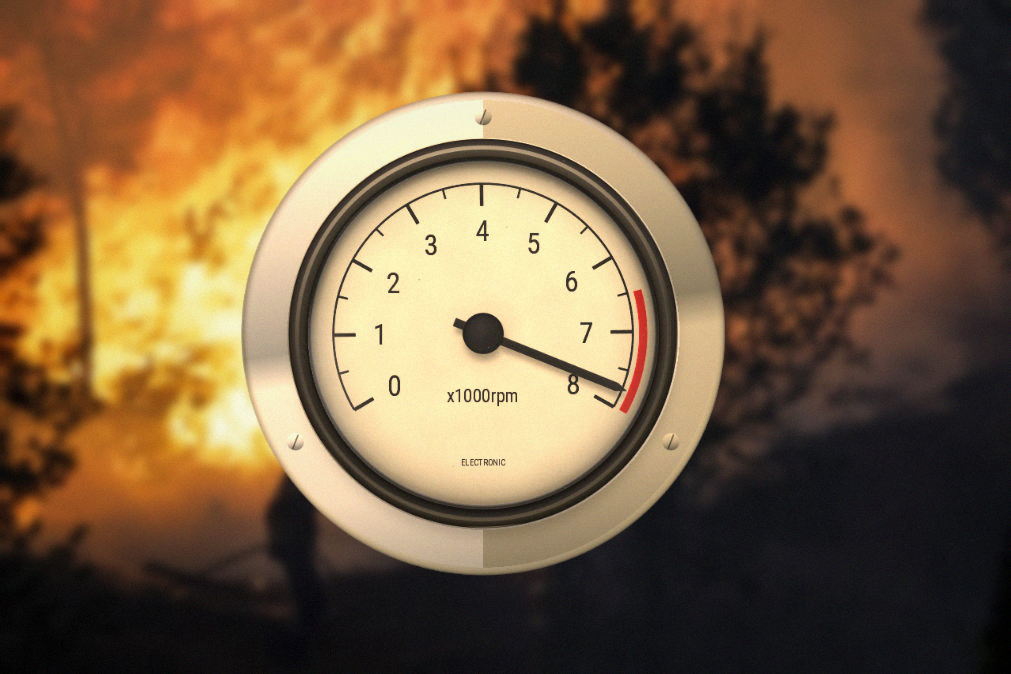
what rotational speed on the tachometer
7750 rpm
